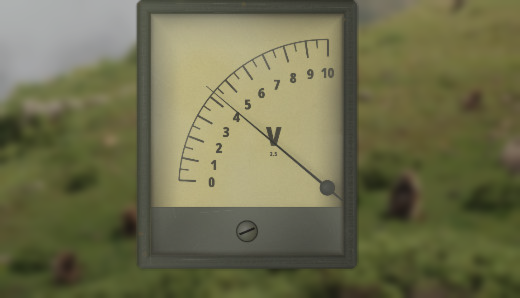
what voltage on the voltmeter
4.25 V
